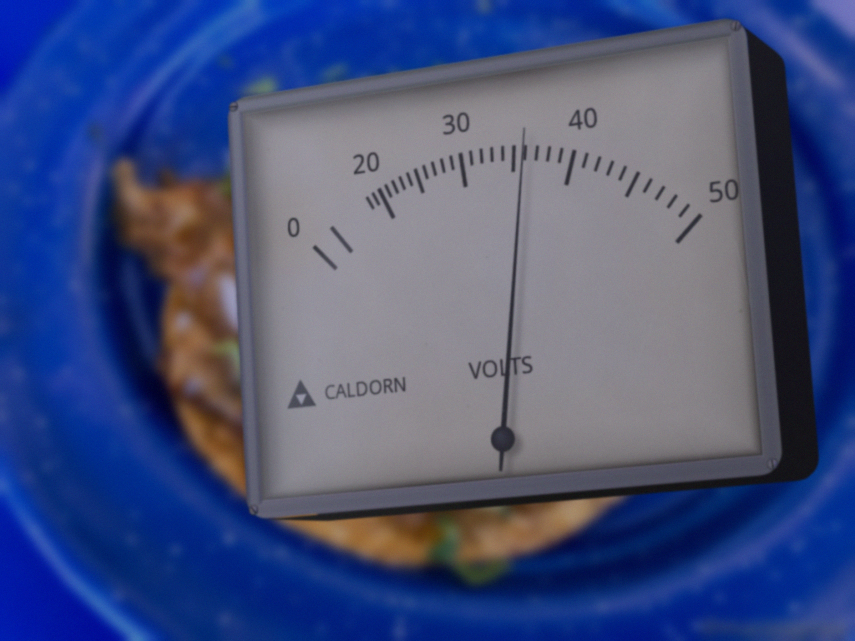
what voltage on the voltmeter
36 V
